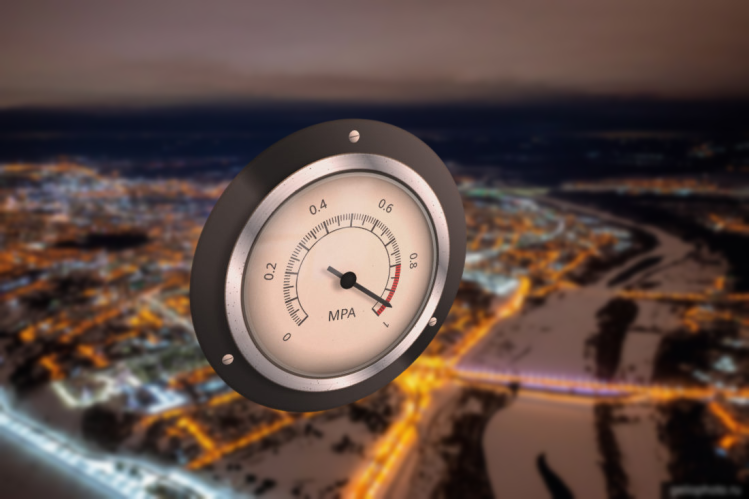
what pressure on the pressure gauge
0.95 MPa
